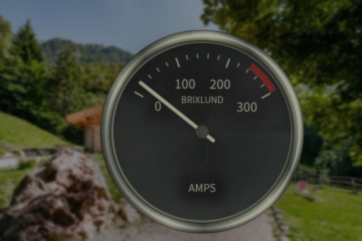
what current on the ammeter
20 A
